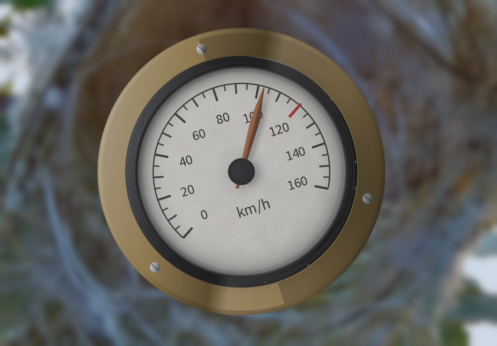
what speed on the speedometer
102.5 km/h
